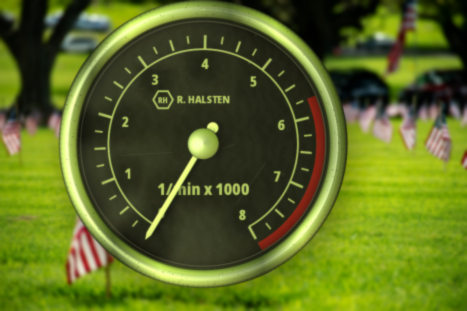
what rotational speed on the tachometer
0 rpm
